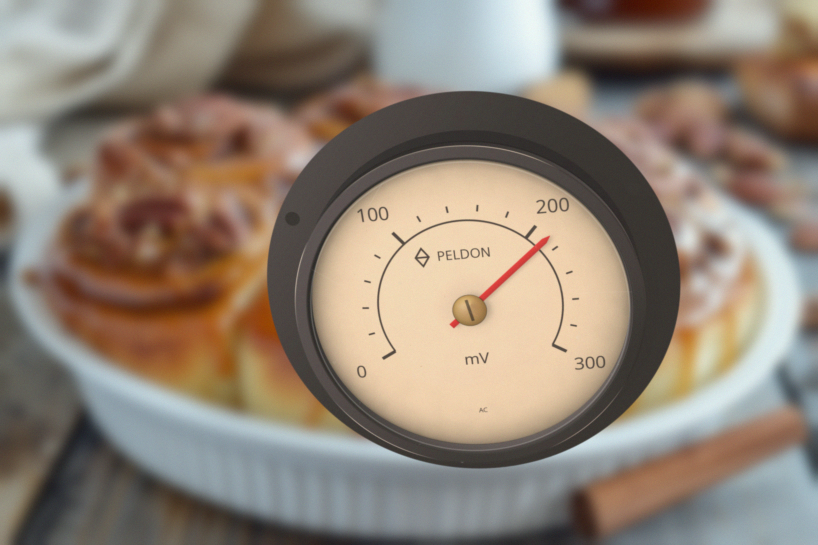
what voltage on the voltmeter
210 mV
